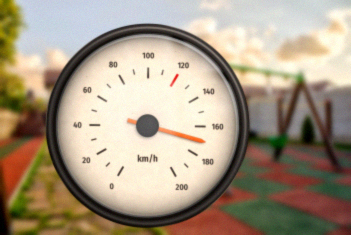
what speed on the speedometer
170 km/h
